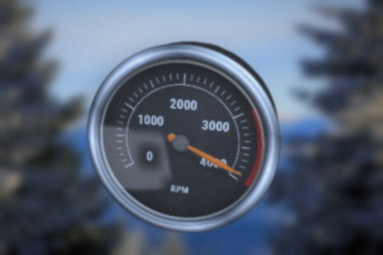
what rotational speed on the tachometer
3900 rpm
